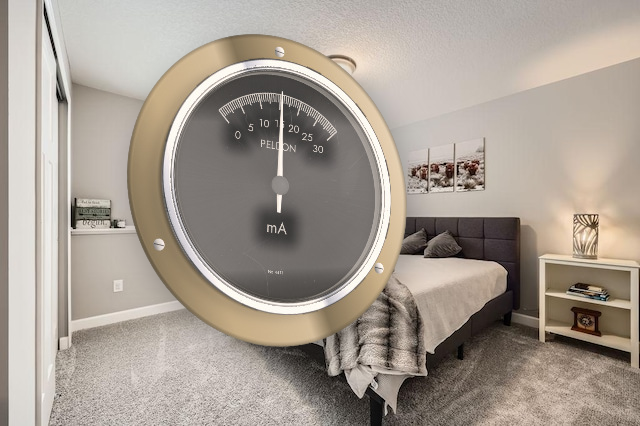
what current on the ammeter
15 mA
